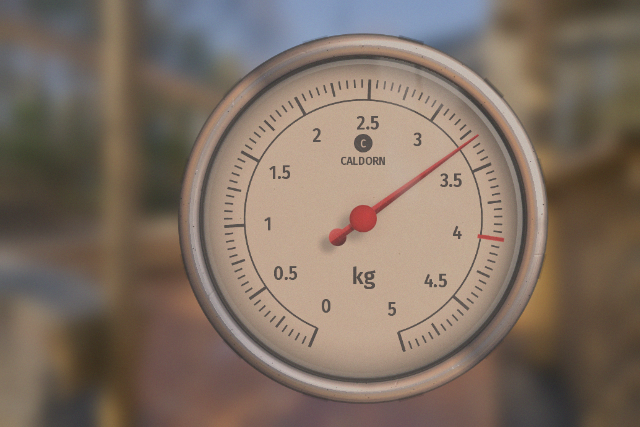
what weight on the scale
3.3 kg
